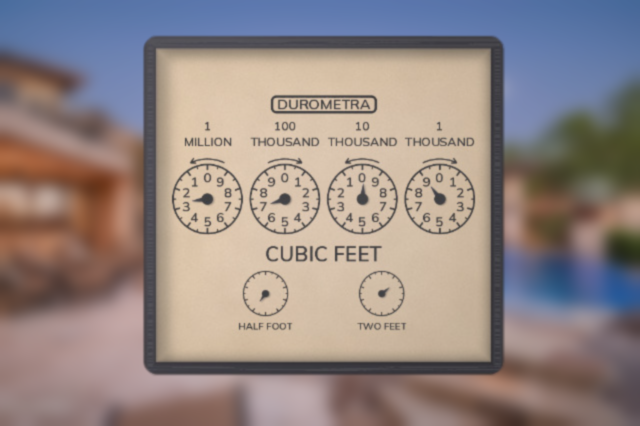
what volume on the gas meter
269900 ft³
